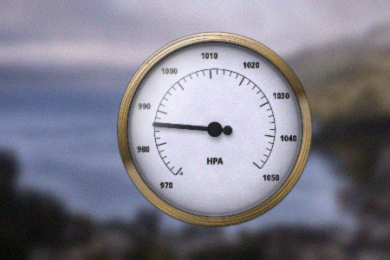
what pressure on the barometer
986 hPa
